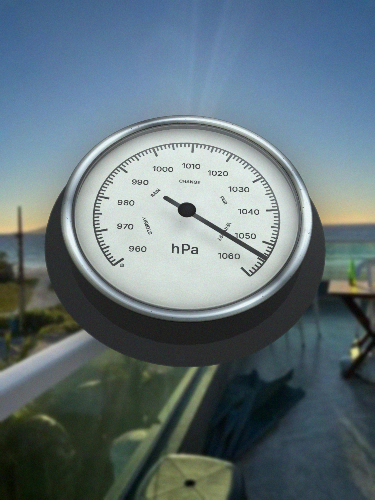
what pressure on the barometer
1055 hPa
